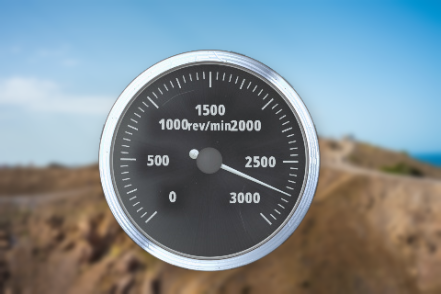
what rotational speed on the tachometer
2750 rpm
